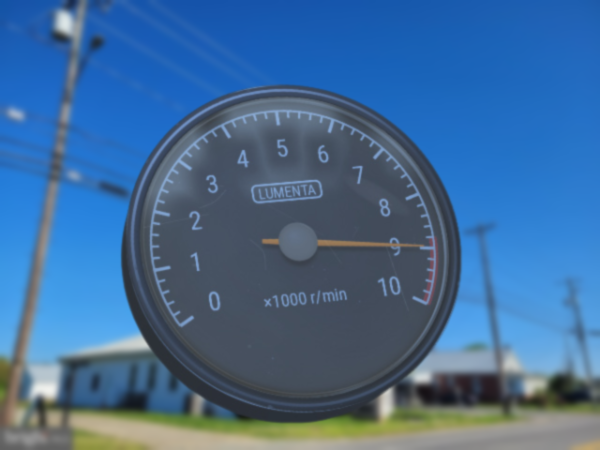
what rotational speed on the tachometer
9000 rpm
